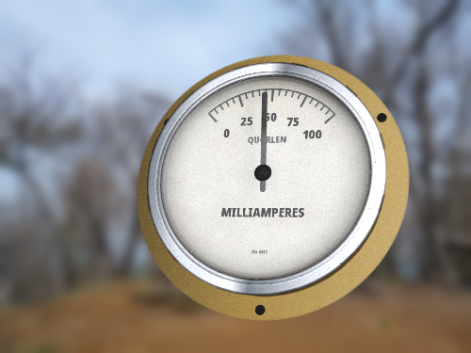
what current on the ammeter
45 mA
